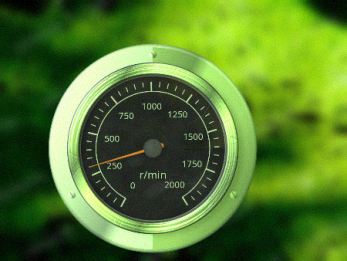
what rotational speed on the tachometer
300 rpm
